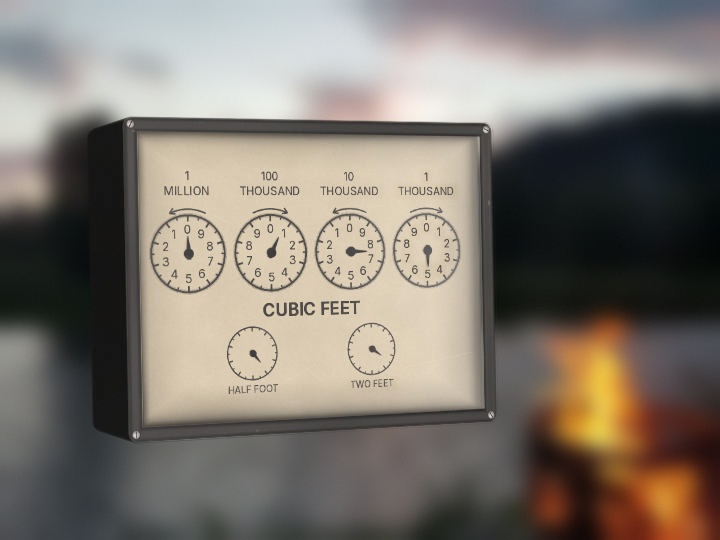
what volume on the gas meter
7500 ft³
